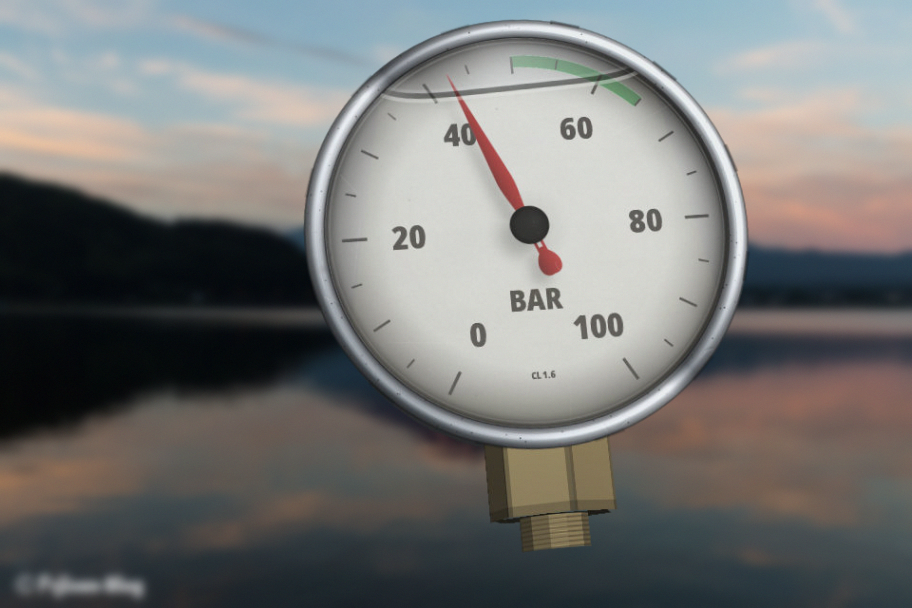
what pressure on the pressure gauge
42.5 bar
